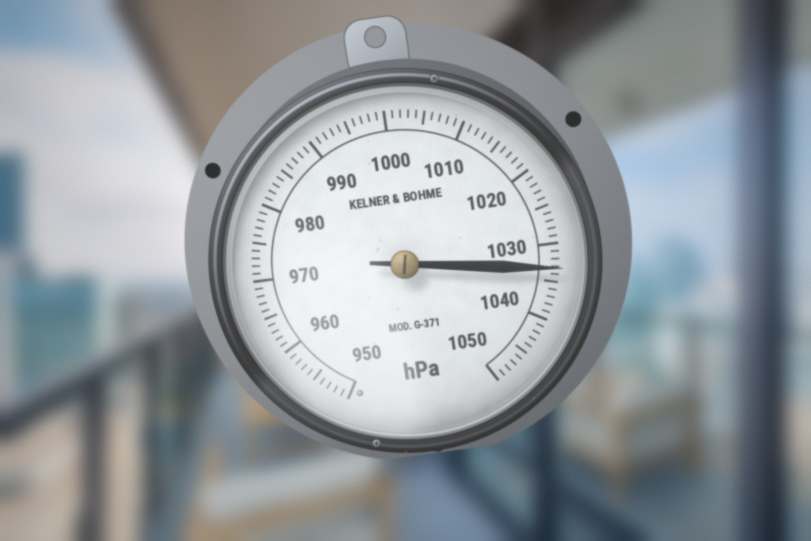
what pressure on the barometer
1033 hPa
